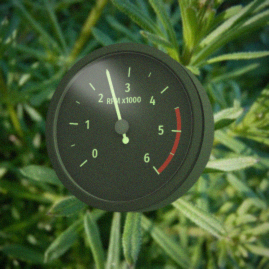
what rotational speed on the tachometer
2500 rpm
